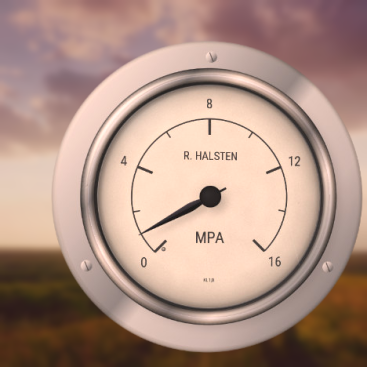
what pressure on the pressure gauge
1 MPa
